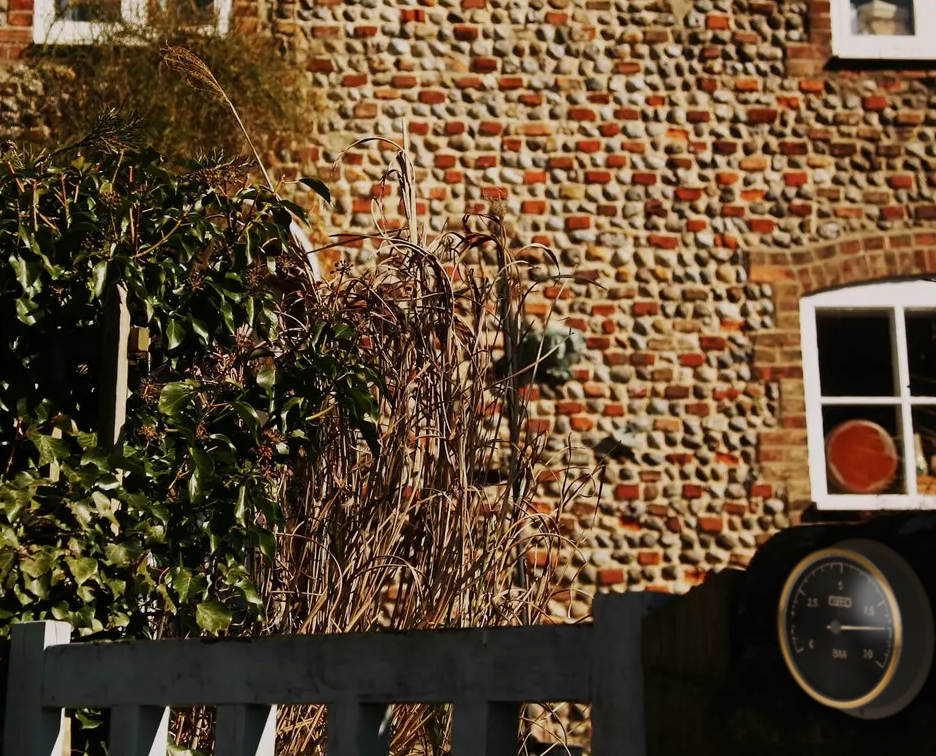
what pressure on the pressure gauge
8.5 bar
